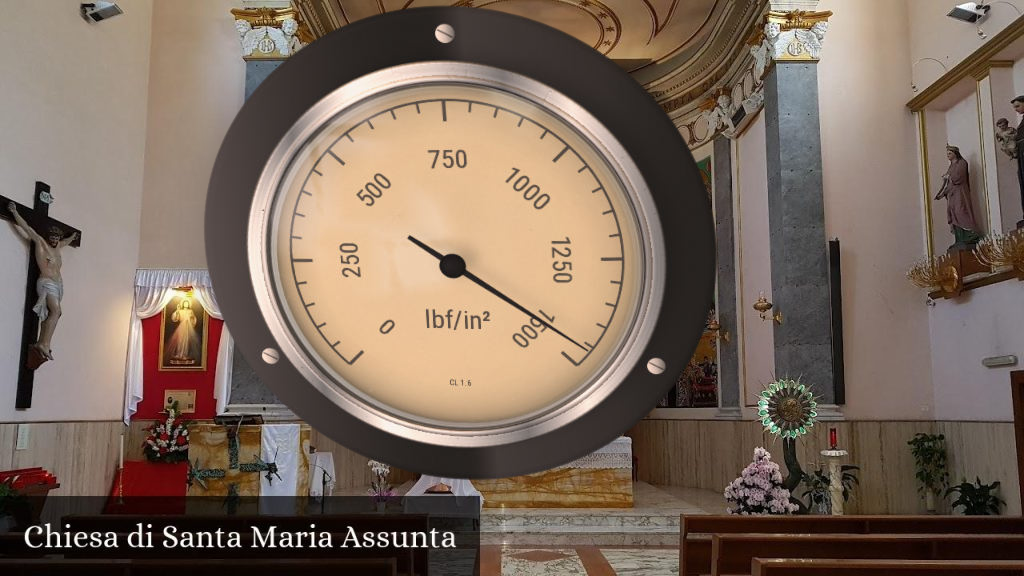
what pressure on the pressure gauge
1450 psi
